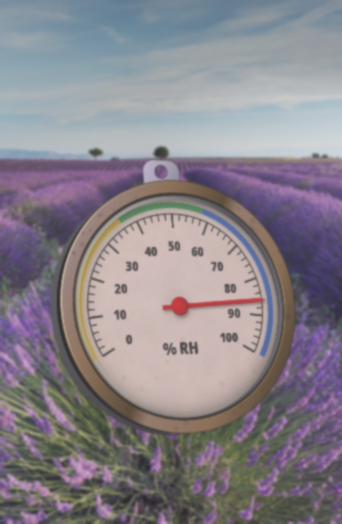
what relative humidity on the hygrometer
86 %
